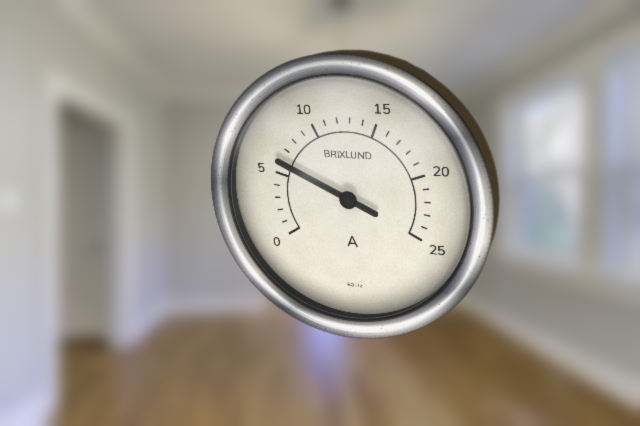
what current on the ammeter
6 A
